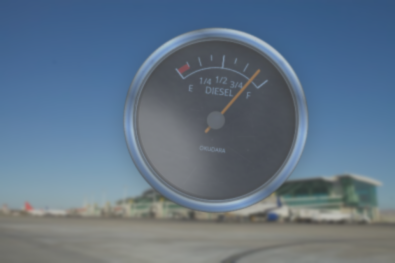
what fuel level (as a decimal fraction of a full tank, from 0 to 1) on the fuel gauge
0.875
